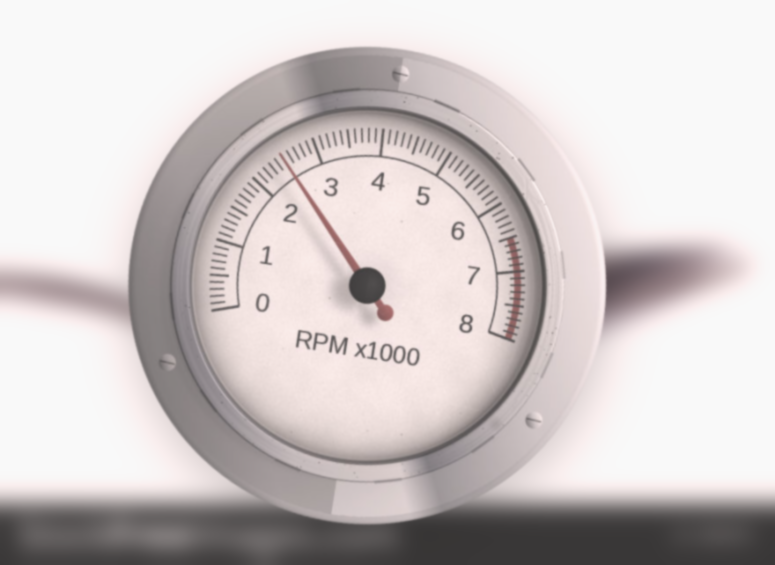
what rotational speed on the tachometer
2500 rpm
